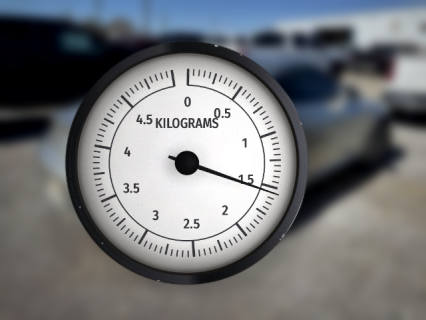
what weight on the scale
1.55 kg
